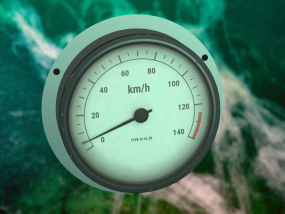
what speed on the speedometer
5 km/h
